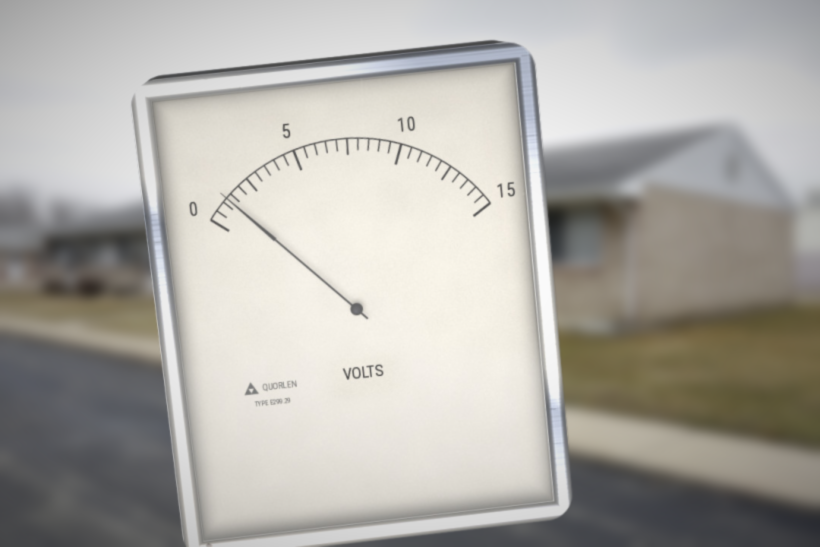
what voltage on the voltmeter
1.25 V
